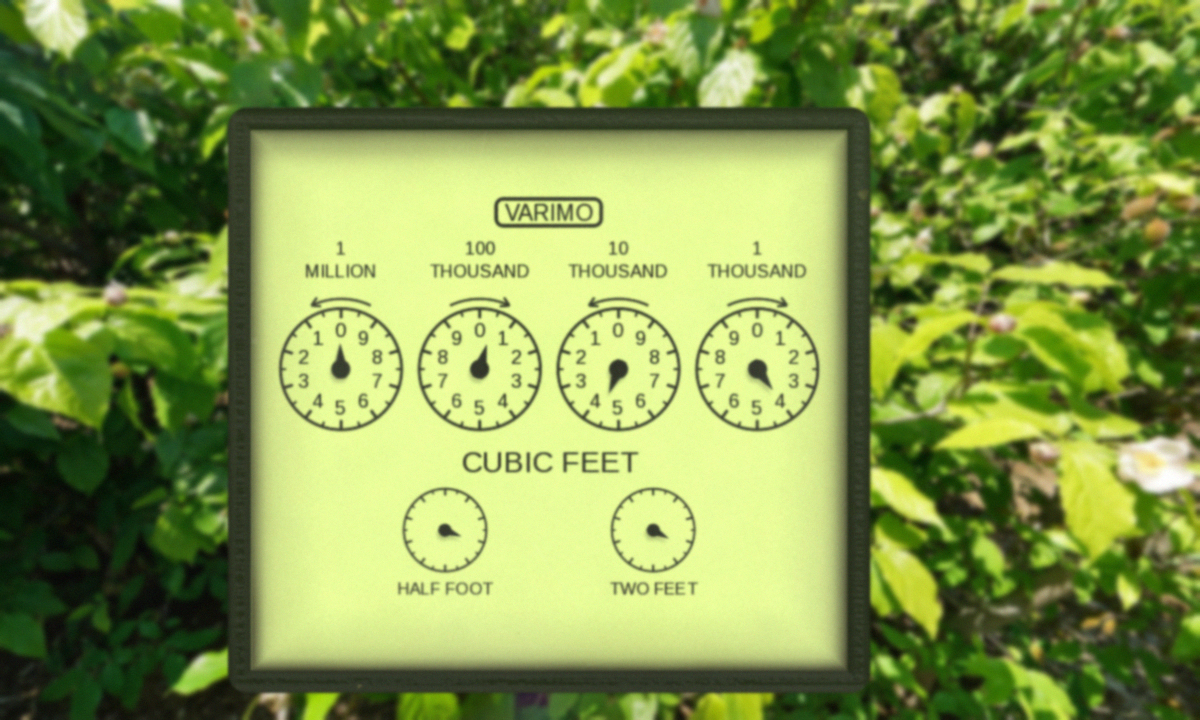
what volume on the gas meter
4400 ft³
